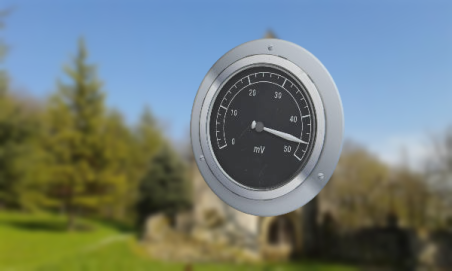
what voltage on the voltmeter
46 mV
